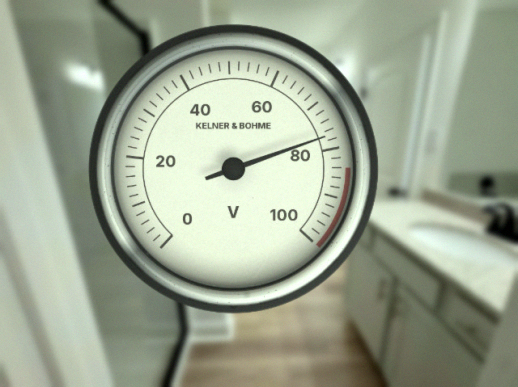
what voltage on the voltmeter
77 V
